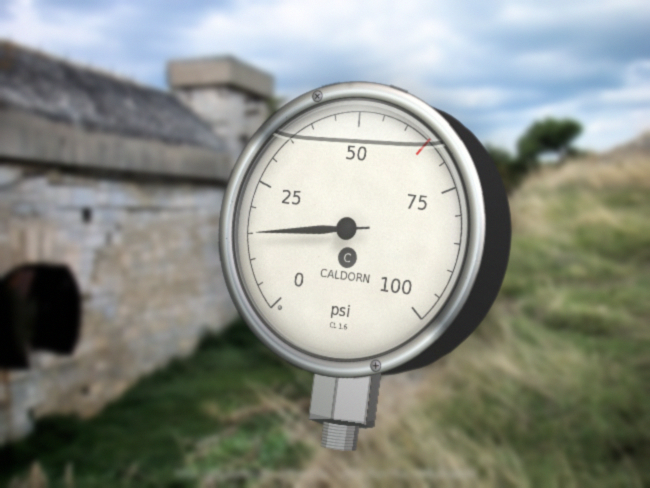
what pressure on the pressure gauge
15 psi
